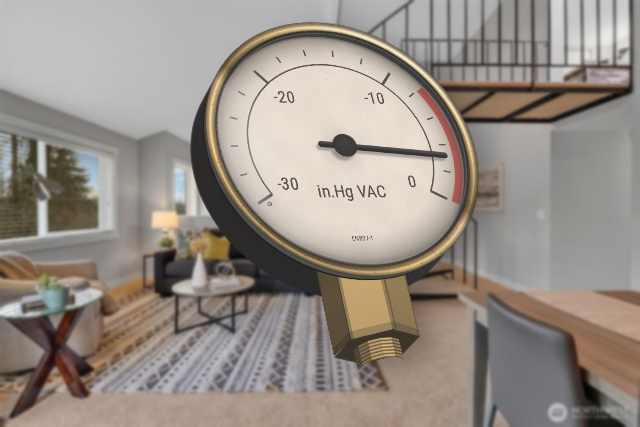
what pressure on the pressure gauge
-3 inHg
